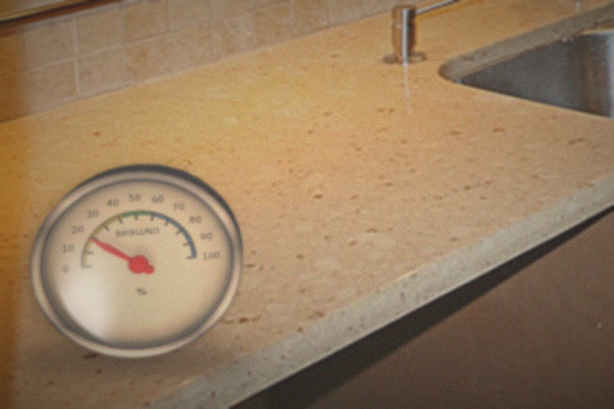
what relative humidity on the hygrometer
20 %
